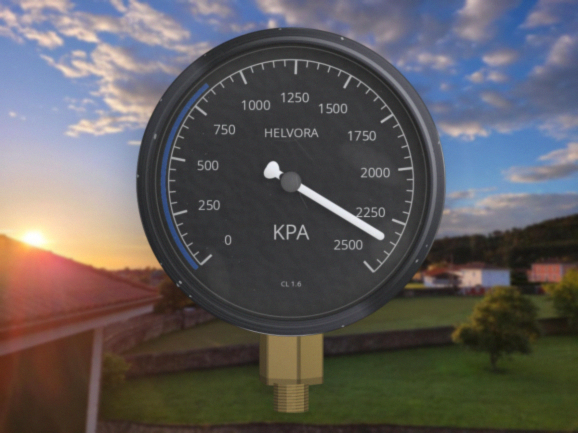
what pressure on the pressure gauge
2350 kPa
